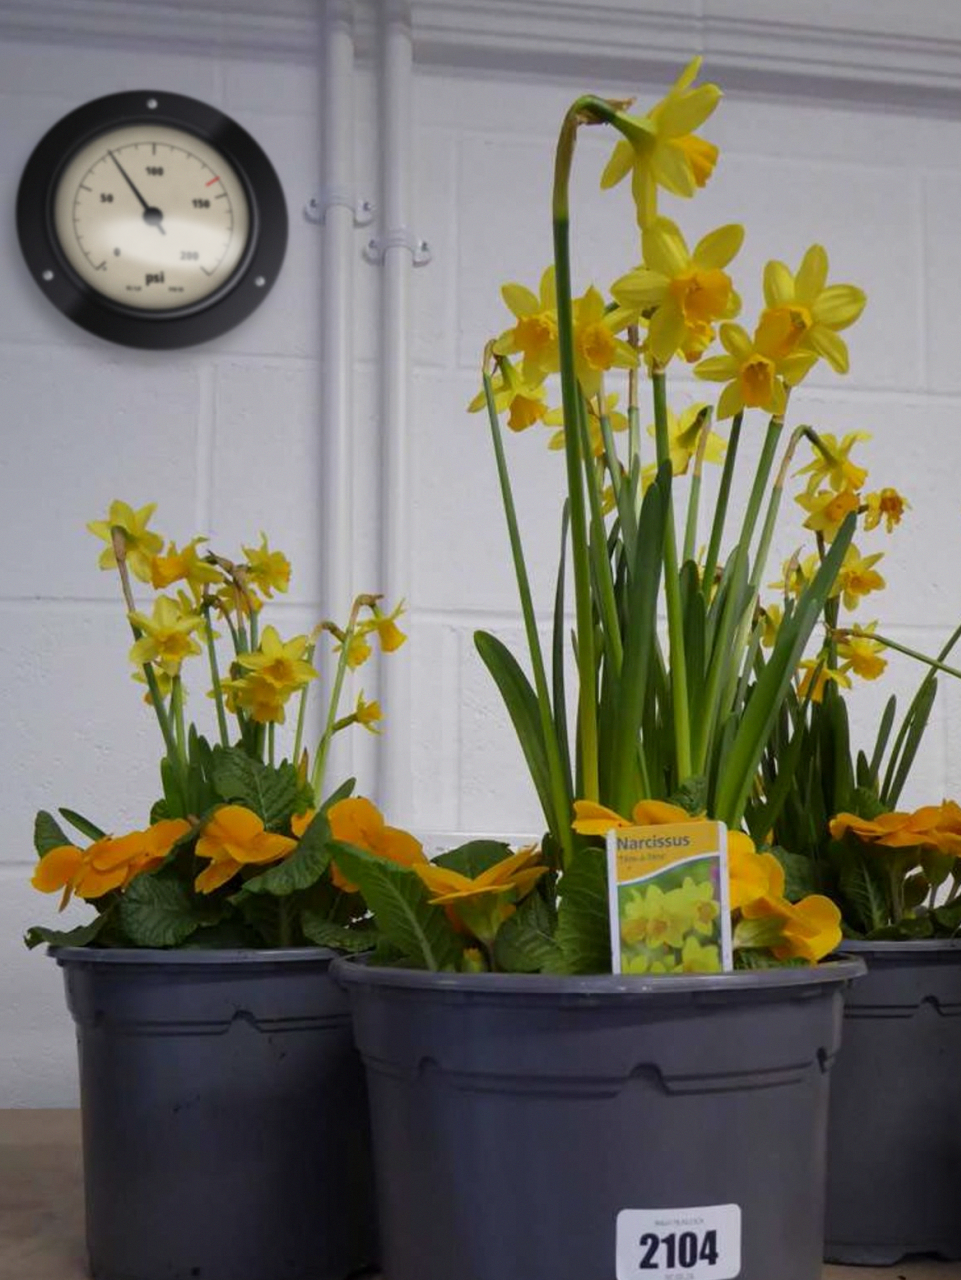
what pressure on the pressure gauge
75 psi
